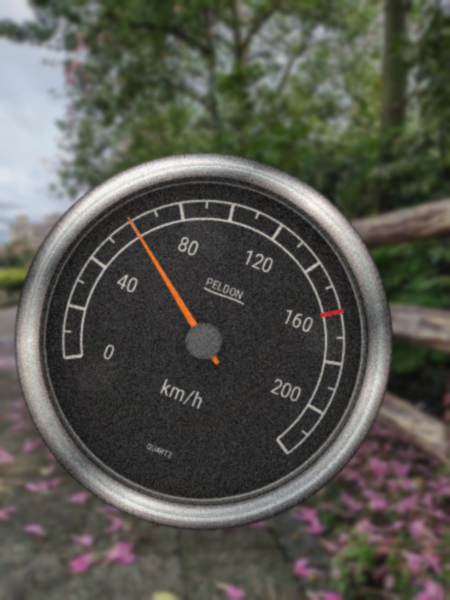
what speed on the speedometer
60 km/h
